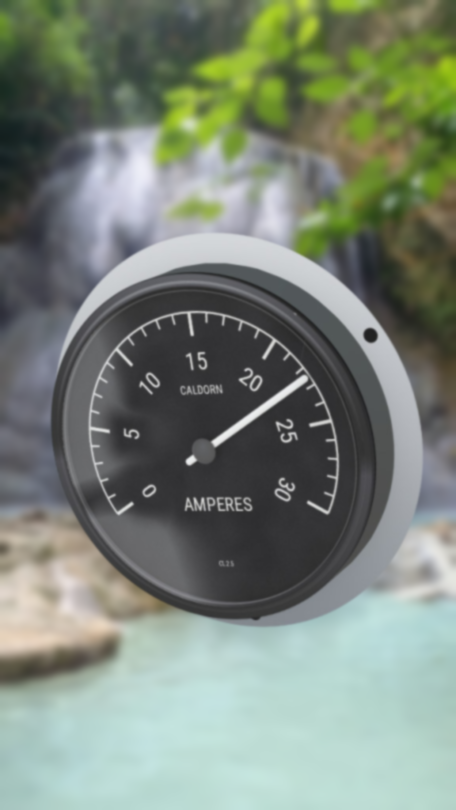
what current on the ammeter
22.5 A
